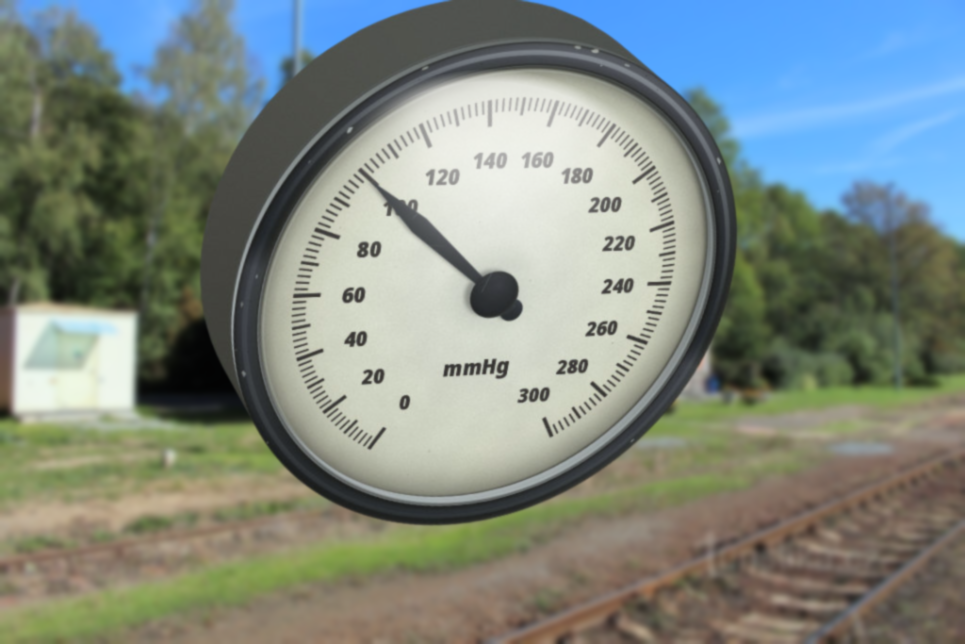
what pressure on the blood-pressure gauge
100 mmHg
